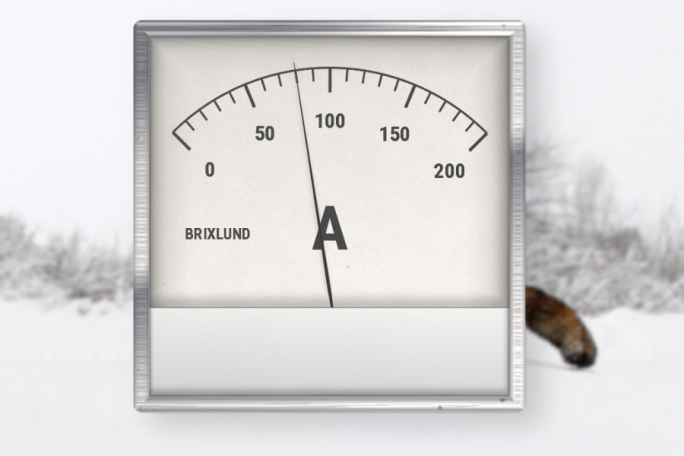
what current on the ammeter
80 A
